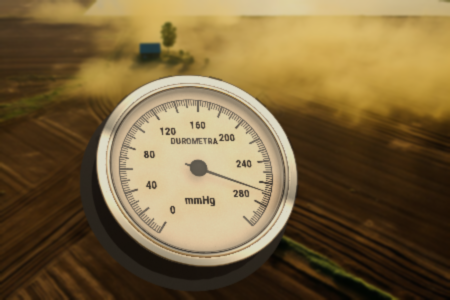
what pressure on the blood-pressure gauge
270 mmHg
